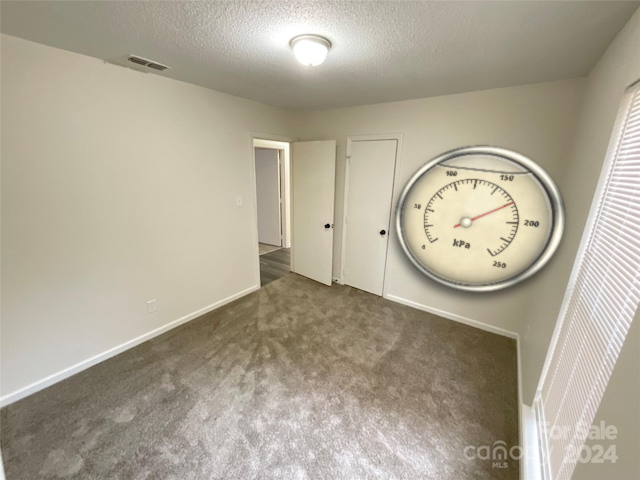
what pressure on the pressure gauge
175 kPa
